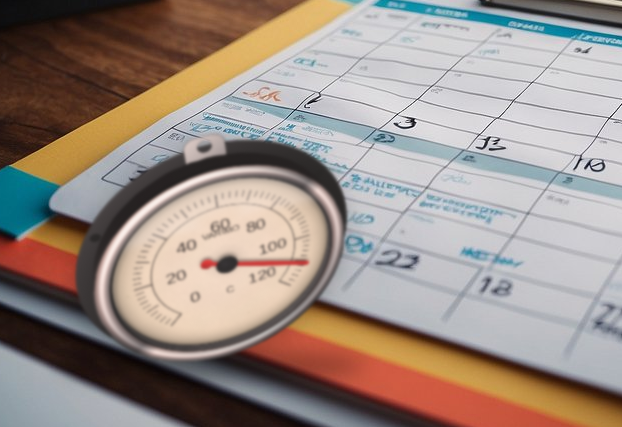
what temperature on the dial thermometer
110 °C
